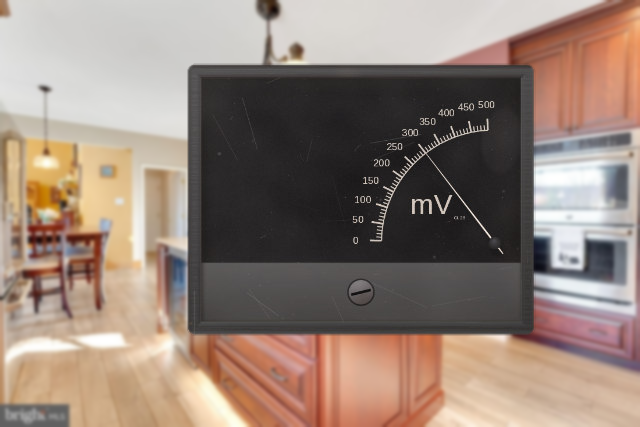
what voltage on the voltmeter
300 mV
